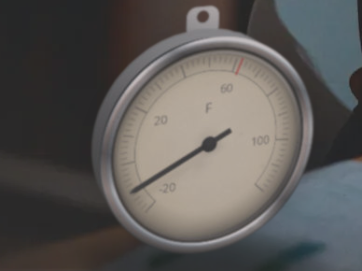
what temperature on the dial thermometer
-10 °F
